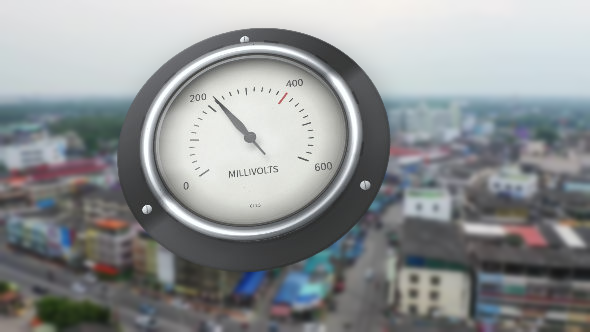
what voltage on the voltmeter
220 mV
